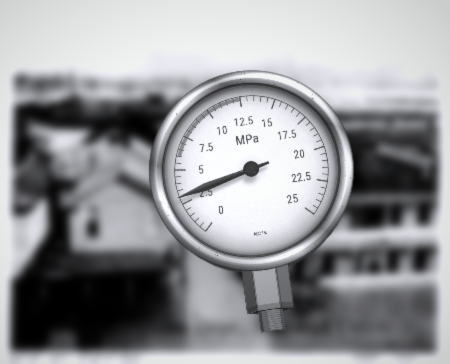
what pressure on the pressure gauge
3 MPa
